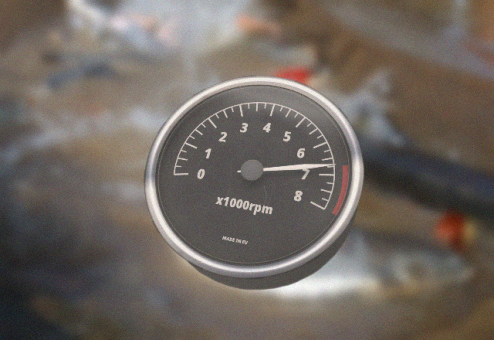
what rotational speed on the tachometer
6750 rpm
